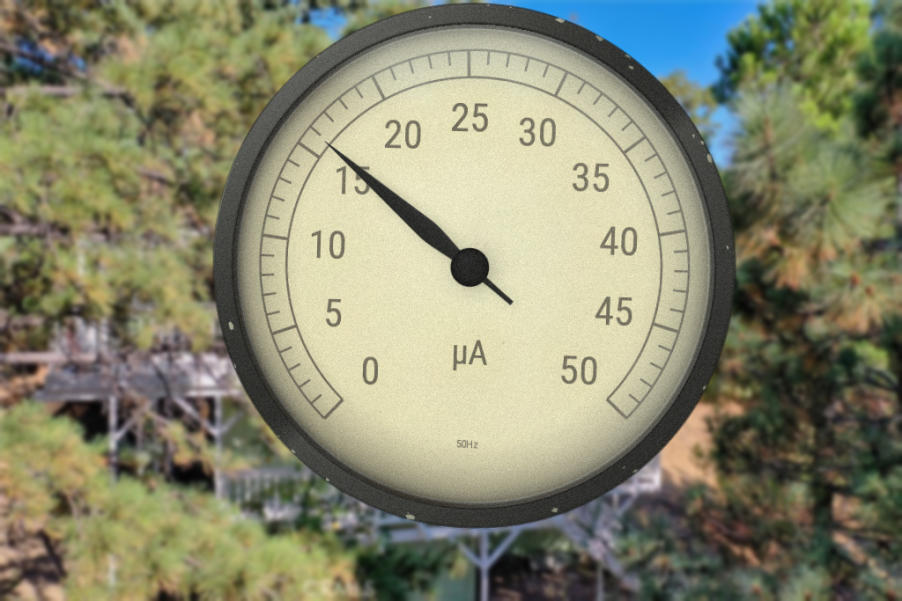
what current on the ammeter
16 µA
